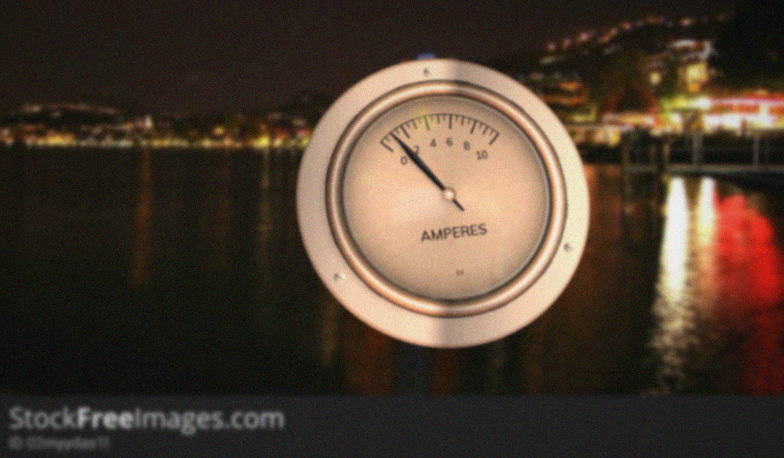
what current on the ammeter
1 A
